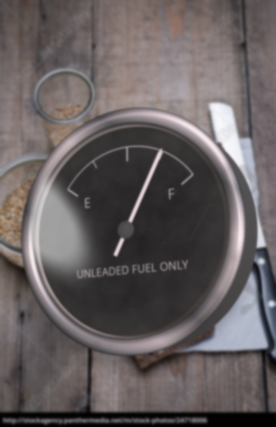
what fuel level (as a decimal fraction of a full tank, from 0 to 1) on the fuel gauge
0.75
